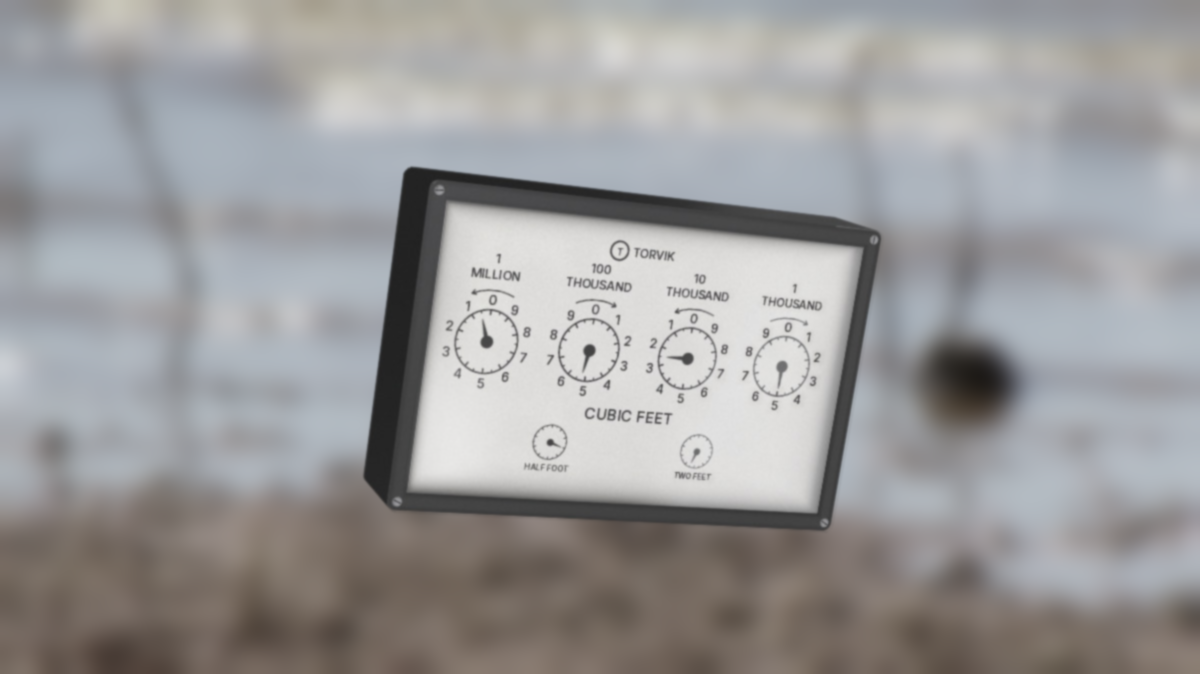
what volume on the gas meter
52500 ft³
